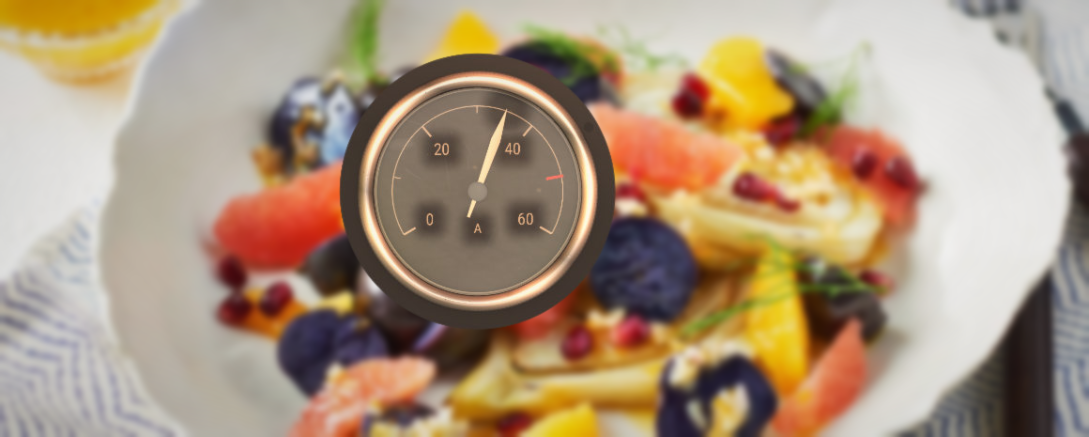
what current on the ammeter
35 A
